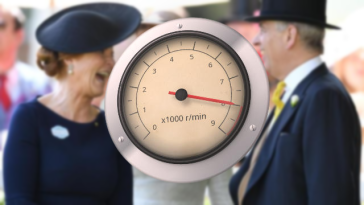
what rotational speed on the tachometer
8000 rpm
